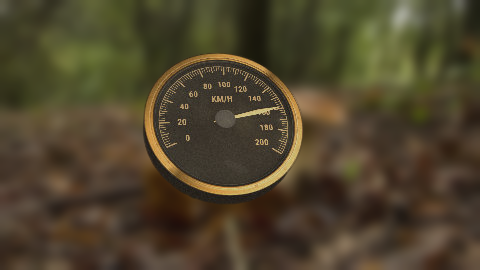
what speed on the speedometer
160 km/h
